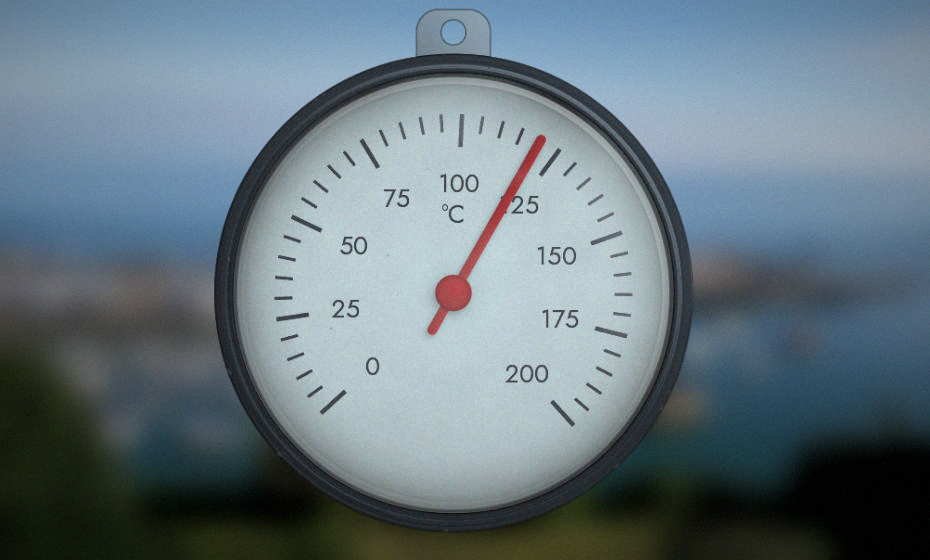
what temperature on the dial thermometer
120 °C
